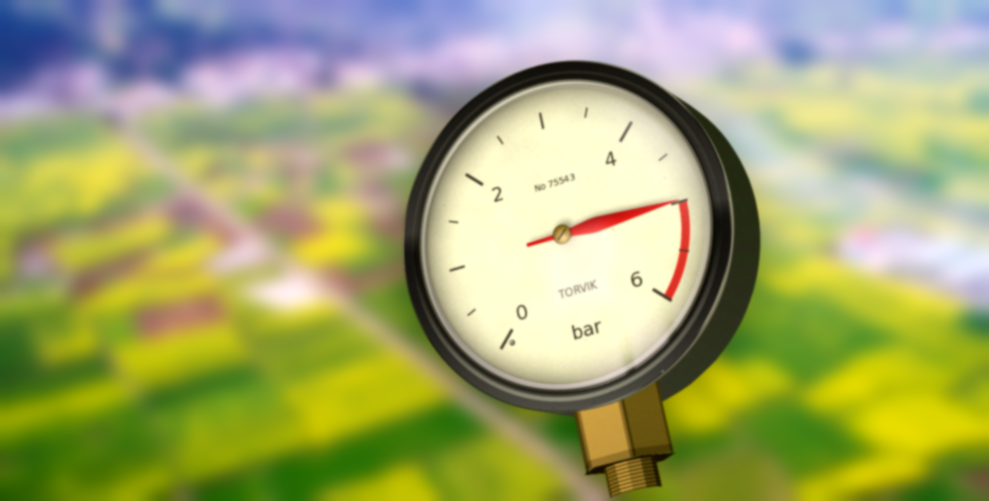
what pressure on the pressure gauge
5 bar
